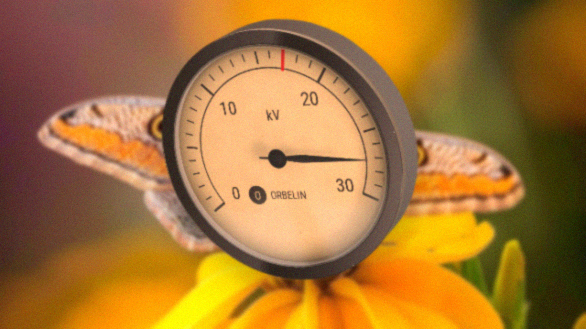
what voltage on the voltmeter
27 kV
